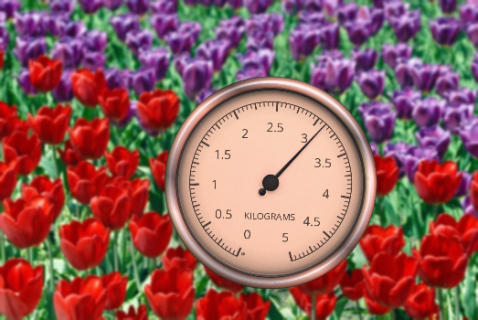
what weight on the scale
3.1 kg
